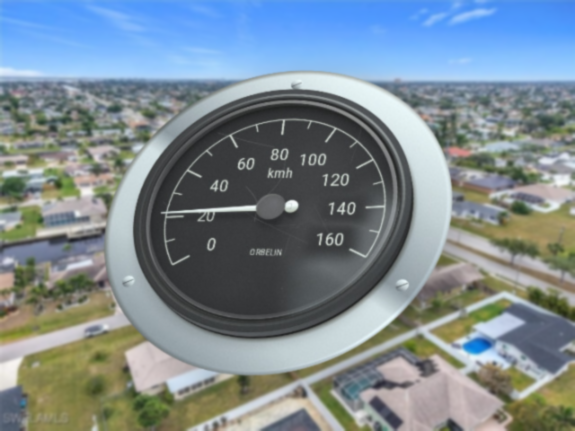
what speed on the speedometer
20 km/h
